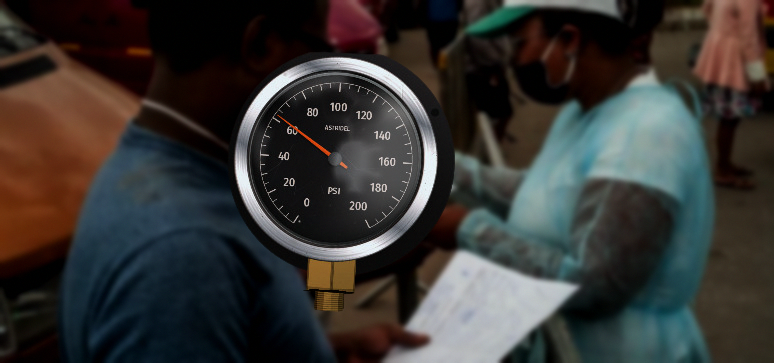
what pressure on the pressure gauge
62.5 psi
